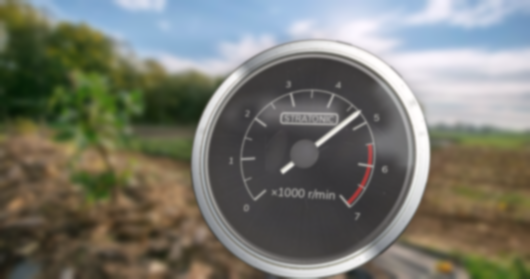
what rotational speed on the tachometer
4750 rpm
